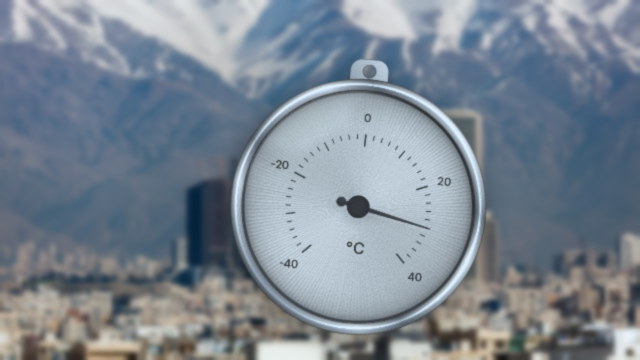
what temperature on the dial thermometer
30 °C
